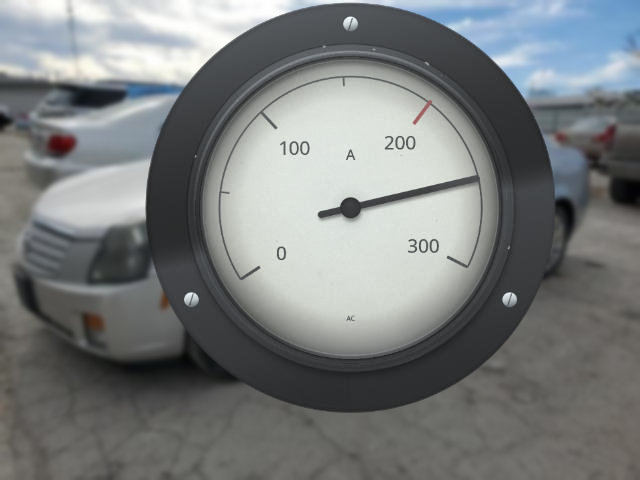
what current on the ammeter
250 A
